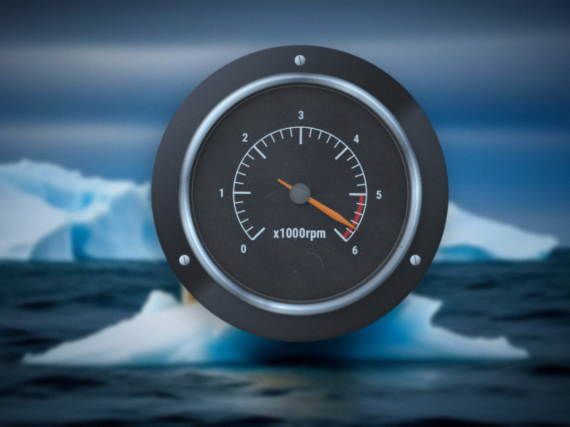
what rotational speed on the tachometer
5700 rpm
